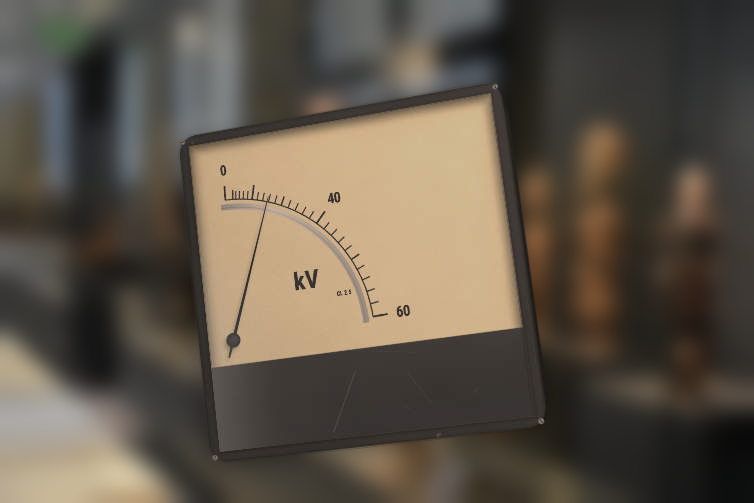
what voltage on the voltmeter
26 kV
